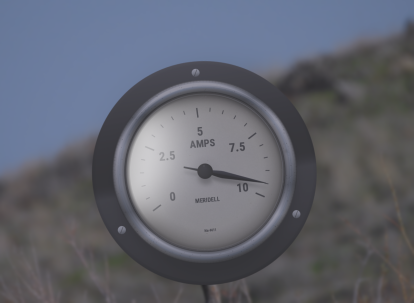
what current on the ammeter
9.5 A
